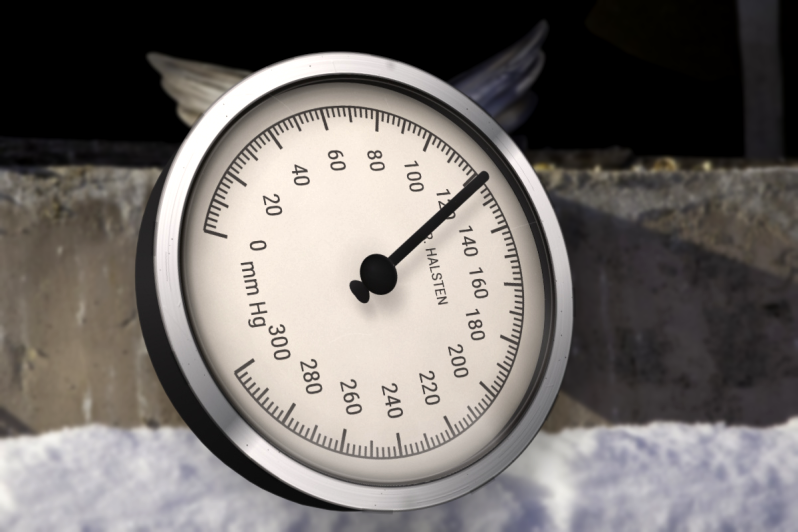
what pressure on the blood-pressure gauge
122 mmHg
